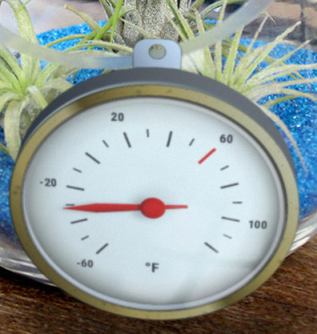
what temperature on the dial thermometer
-30 °F
